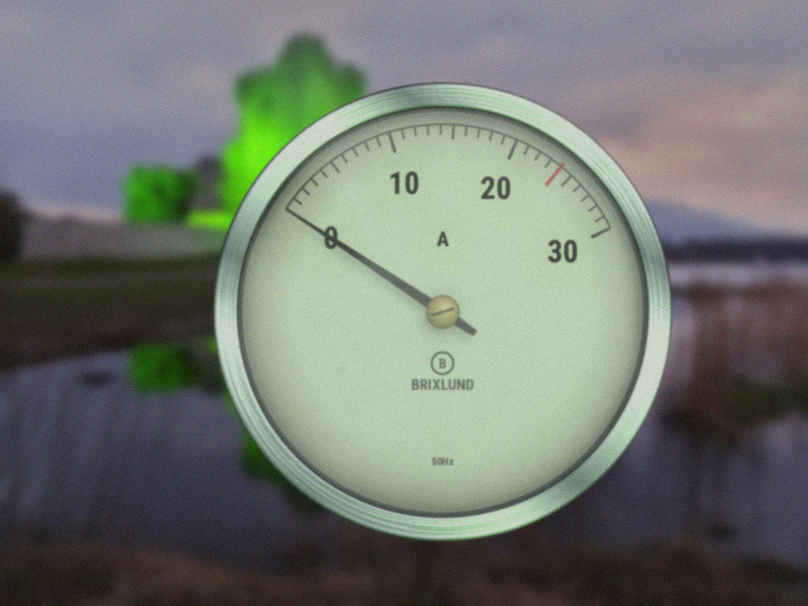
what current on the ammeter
0 A
